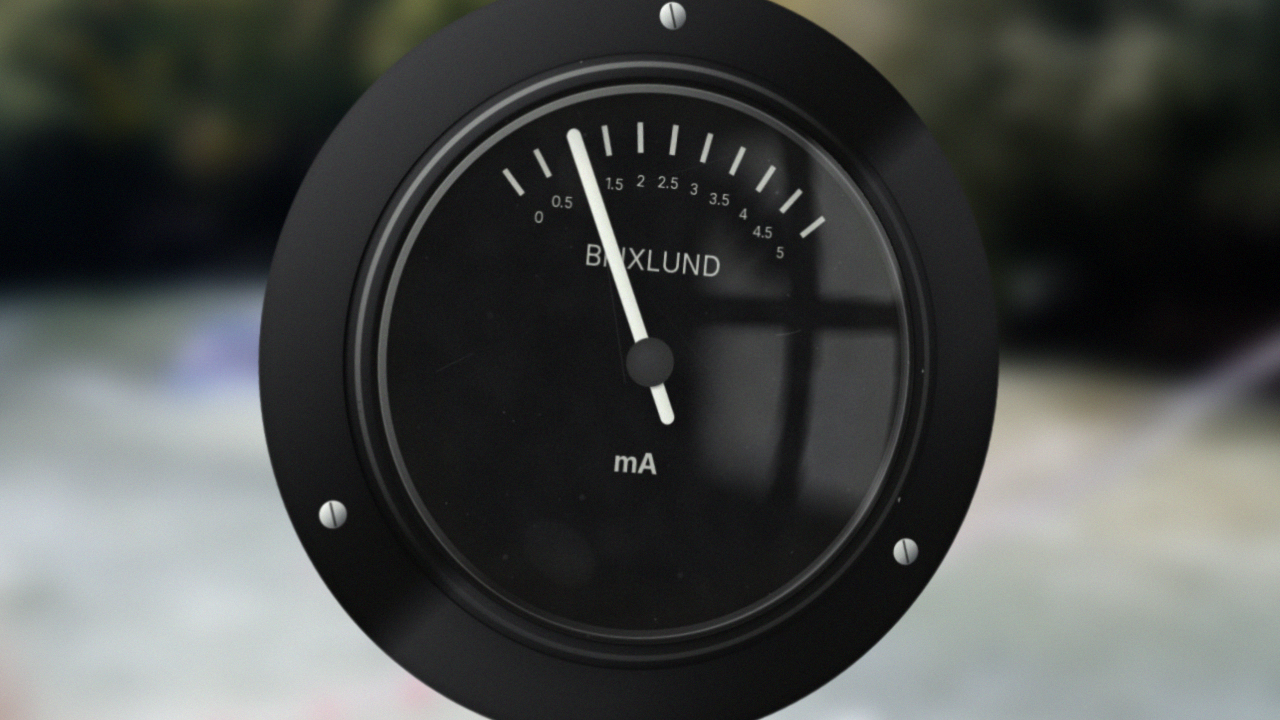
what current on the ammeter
1 mA
